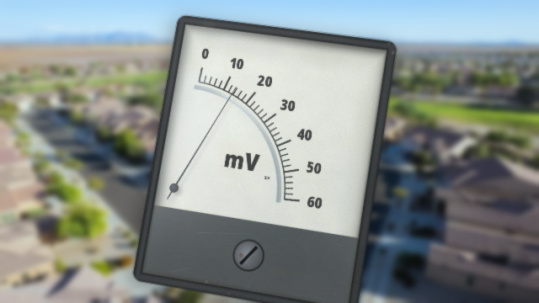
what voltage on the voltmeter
14 mV
